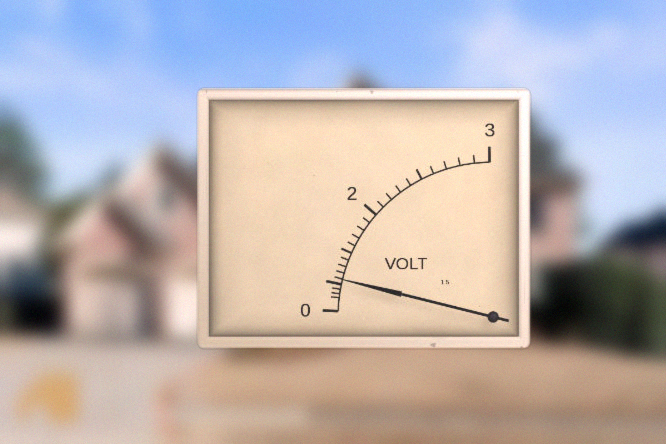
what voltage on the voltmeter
1.1 V
